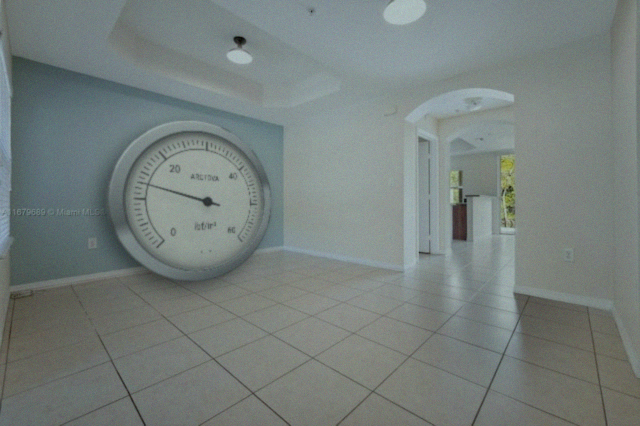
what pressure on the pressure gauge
13 psi
